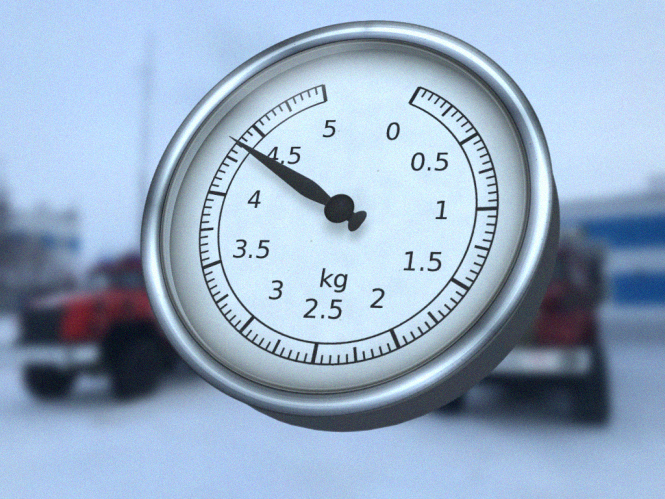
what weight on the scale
4.35 kg
